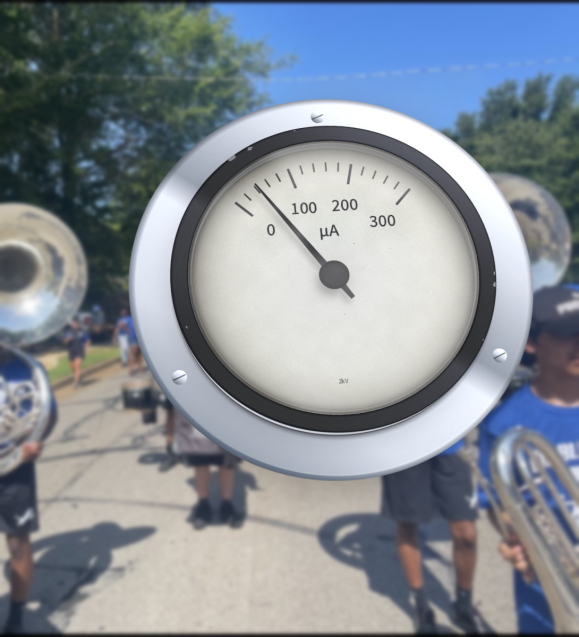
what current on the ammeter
40 µA
